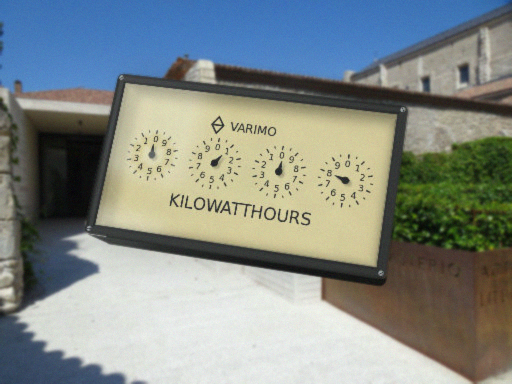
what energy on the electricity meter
98 kWh
